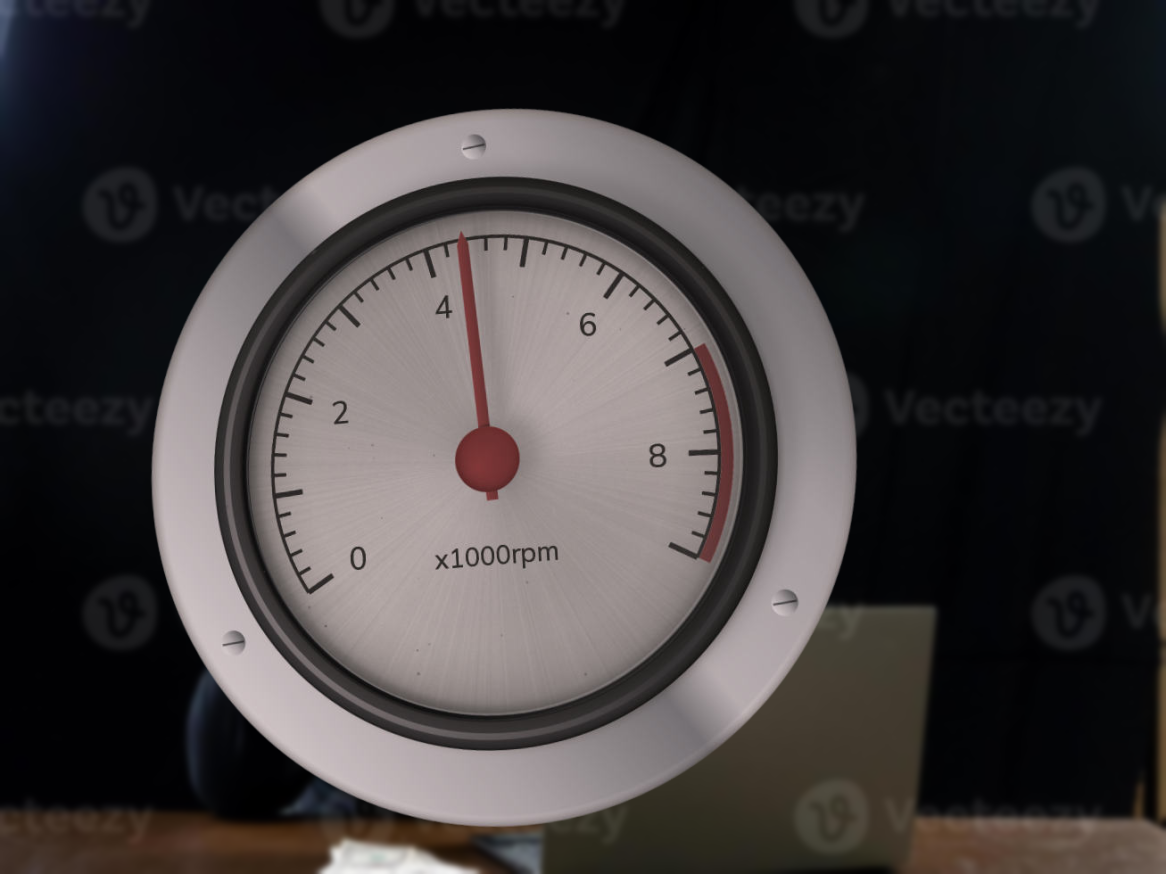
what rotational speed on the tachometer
4400 rpm
